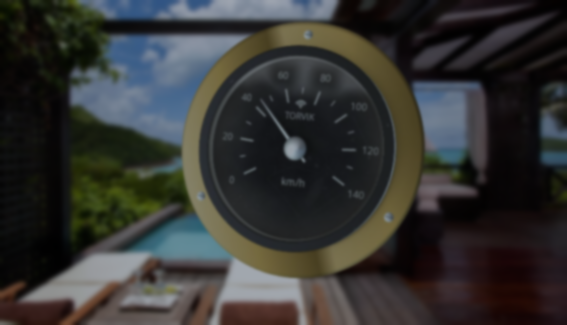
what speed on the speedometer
45 km/h
